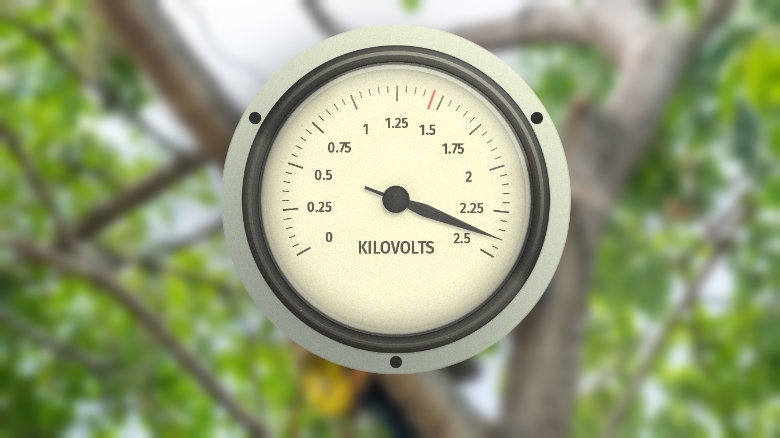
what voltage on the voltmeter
2.4 kV
